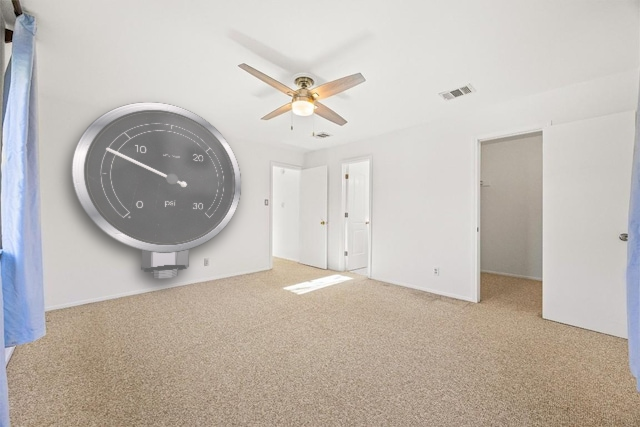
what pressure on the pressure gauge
7.5 psi
